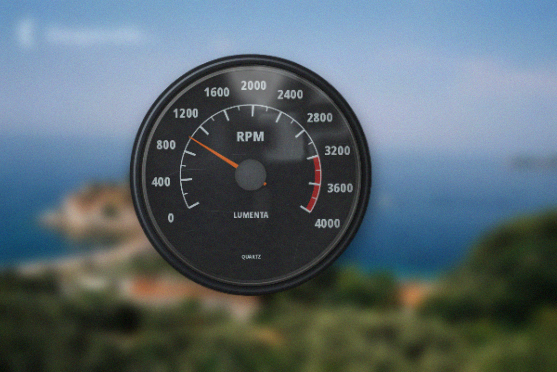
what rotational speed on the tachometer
1000 rpm
